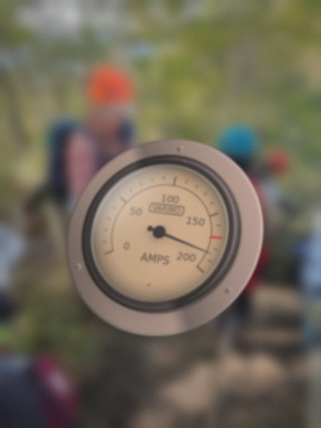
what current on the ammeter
185 A
